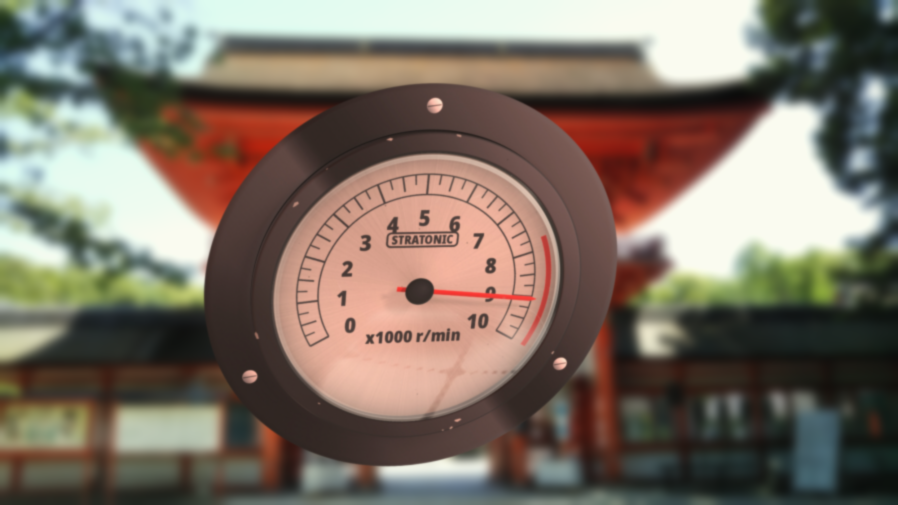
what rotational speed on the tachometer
9000 rpm
